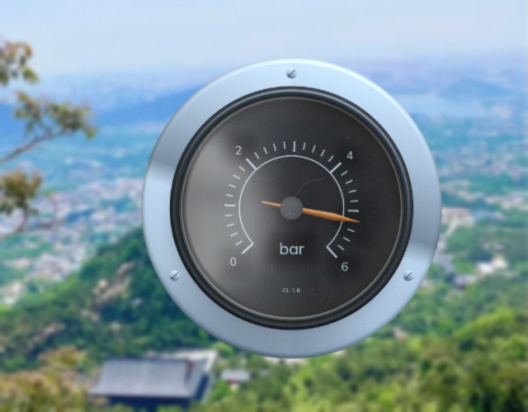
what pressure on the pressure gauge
5.2 bar
